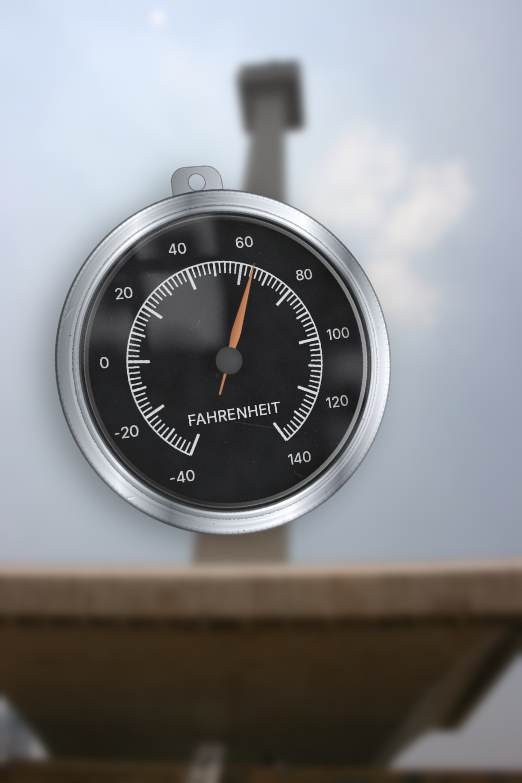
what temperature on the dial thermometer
64 °F
